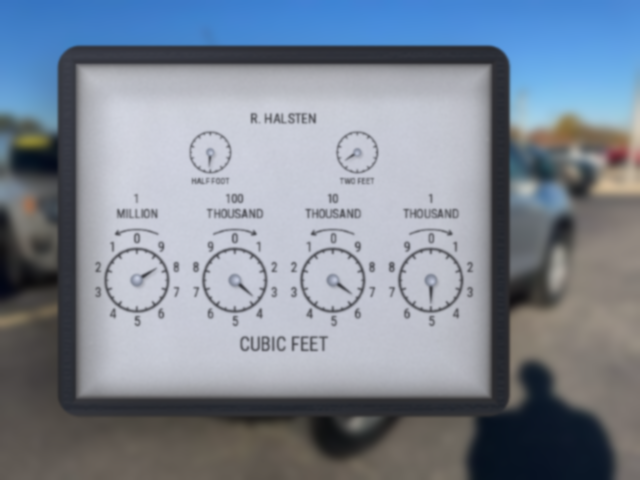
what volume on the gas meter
836500 ft³
